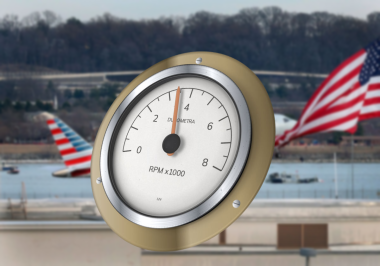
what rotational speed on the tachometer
3500 rpm
